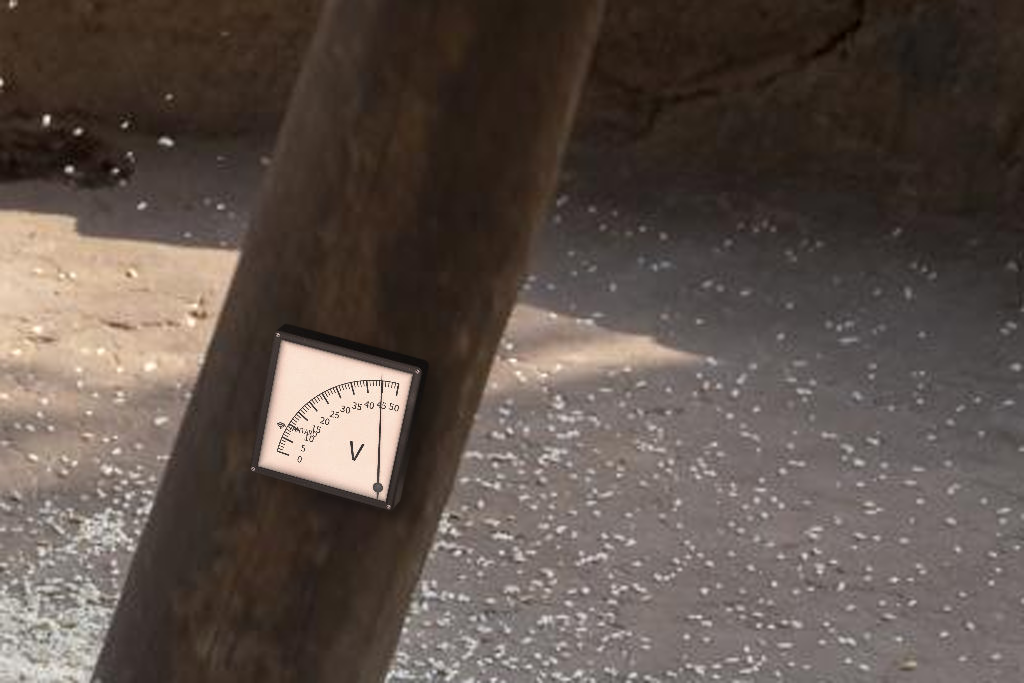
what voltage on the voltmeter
45 V
